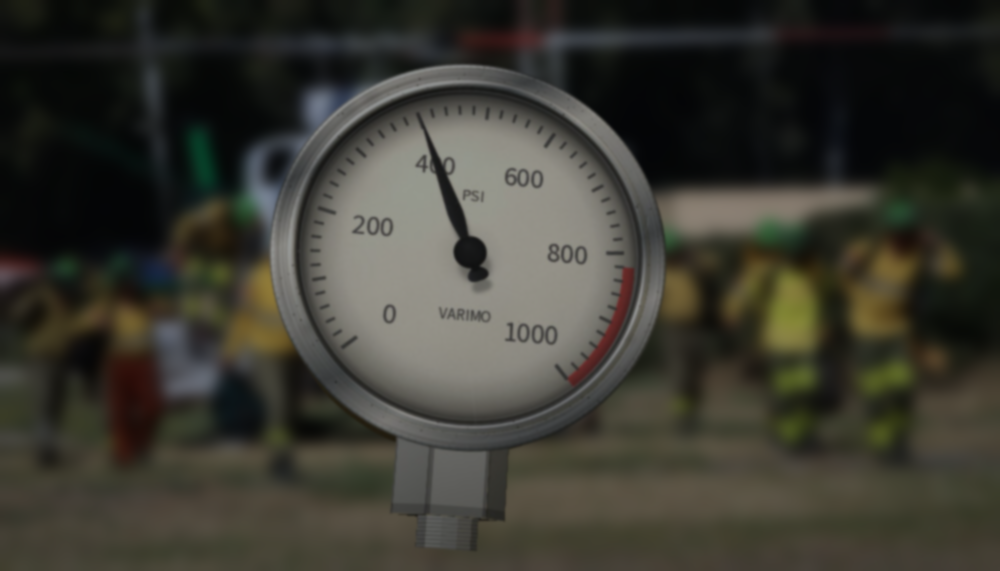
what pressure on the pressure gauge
400 psi
